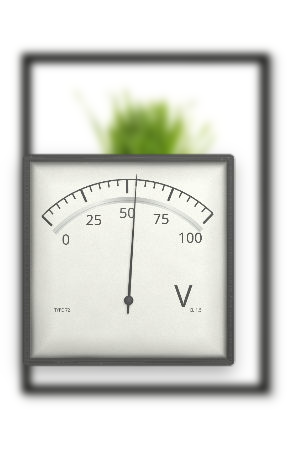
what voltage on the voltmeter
55 V
